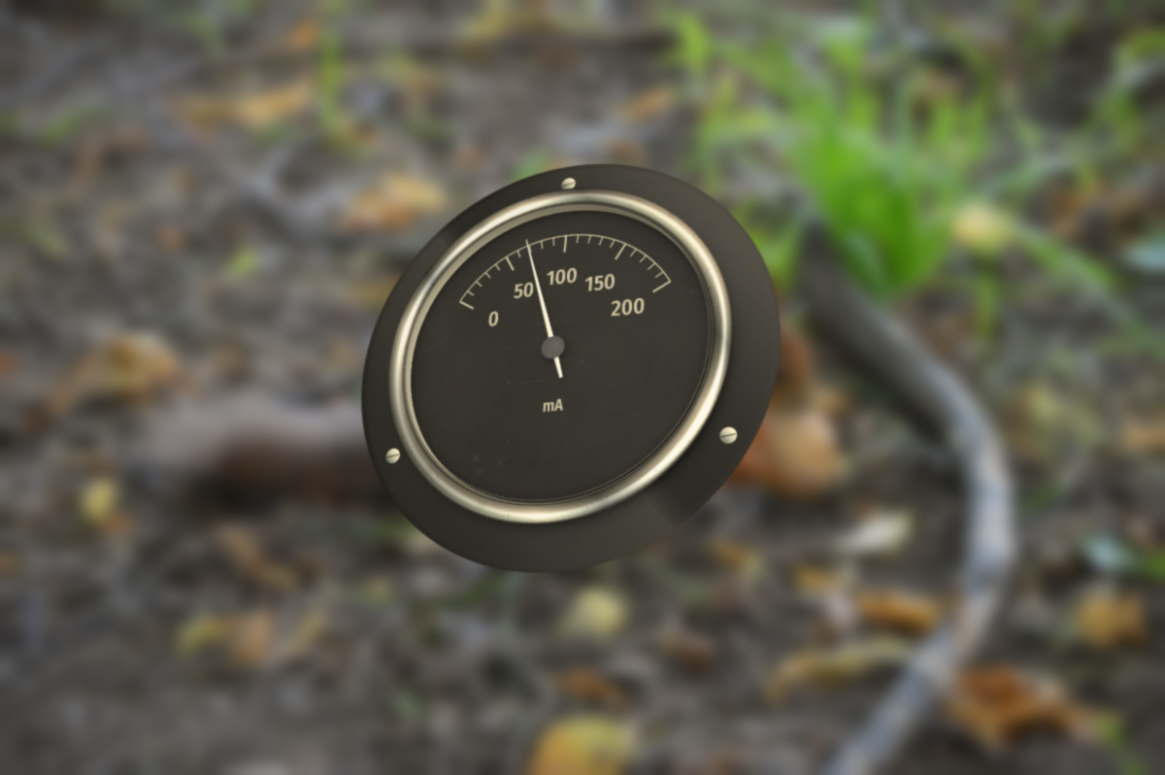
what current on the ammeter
70 mA
